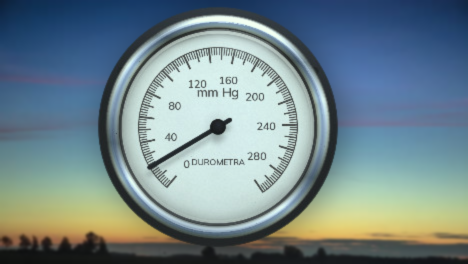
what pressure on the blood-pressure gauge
20 mmHg
